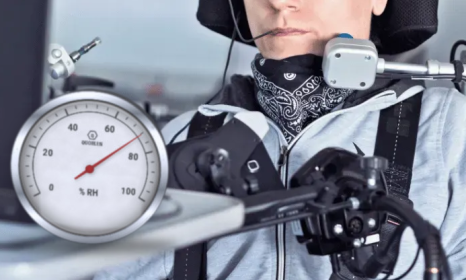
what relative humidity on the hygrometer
72 %
